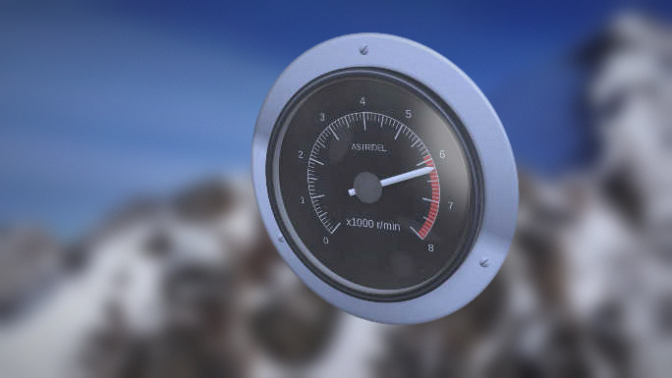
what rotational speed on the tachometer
6200 rpm
